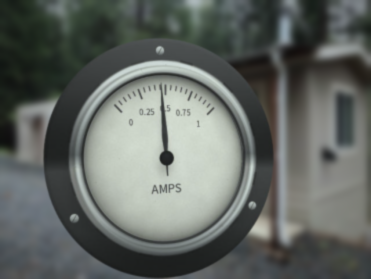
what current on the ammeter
0.45 A
